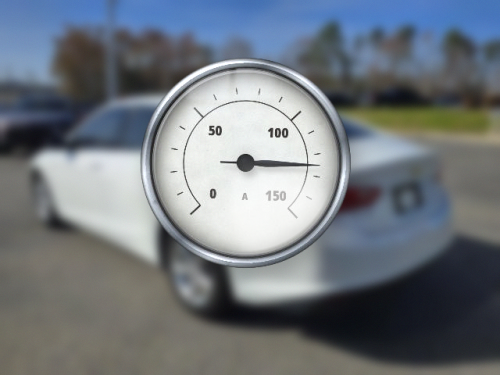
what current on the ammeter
125 A
